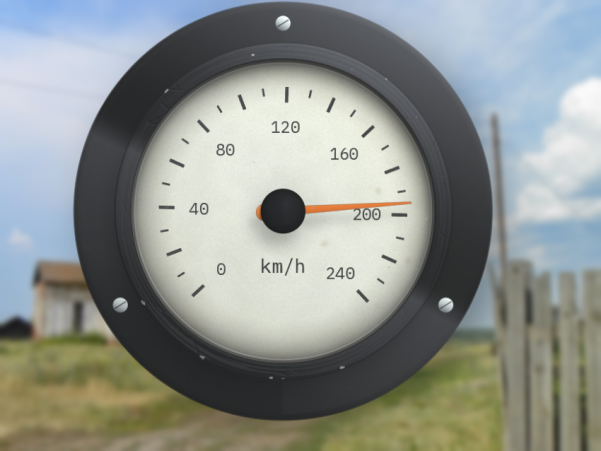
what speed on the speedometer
195 km/h
